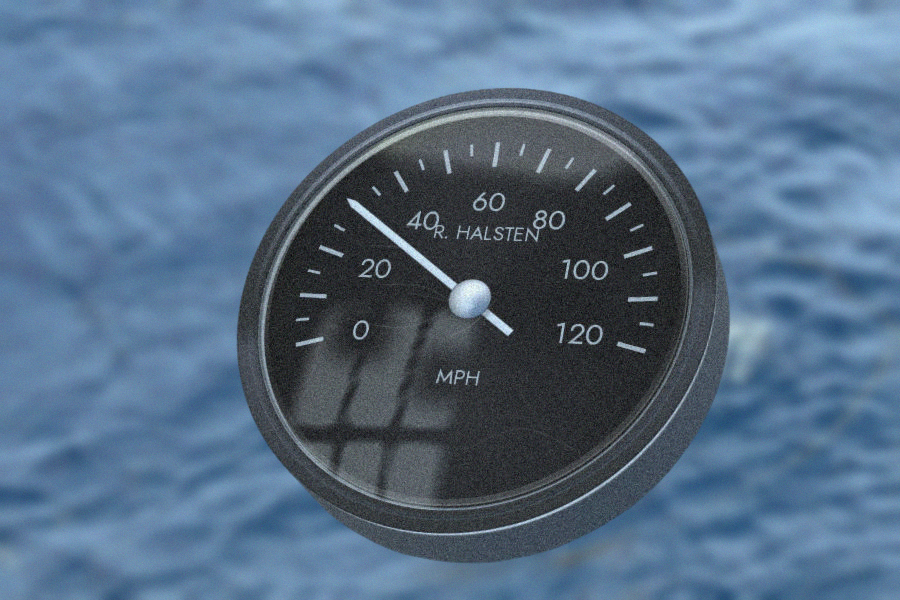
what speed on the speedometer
30 mph
